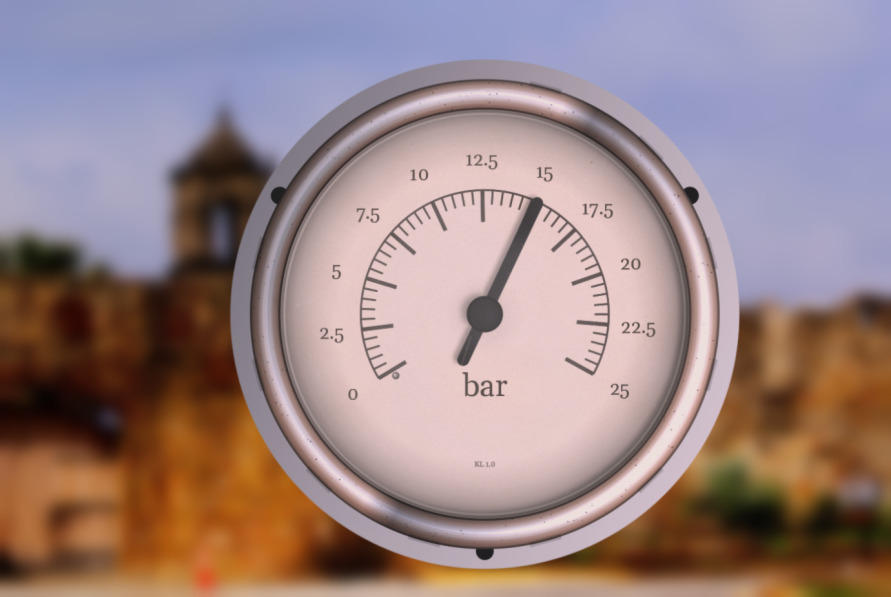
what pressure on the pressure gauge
15.25 bar
